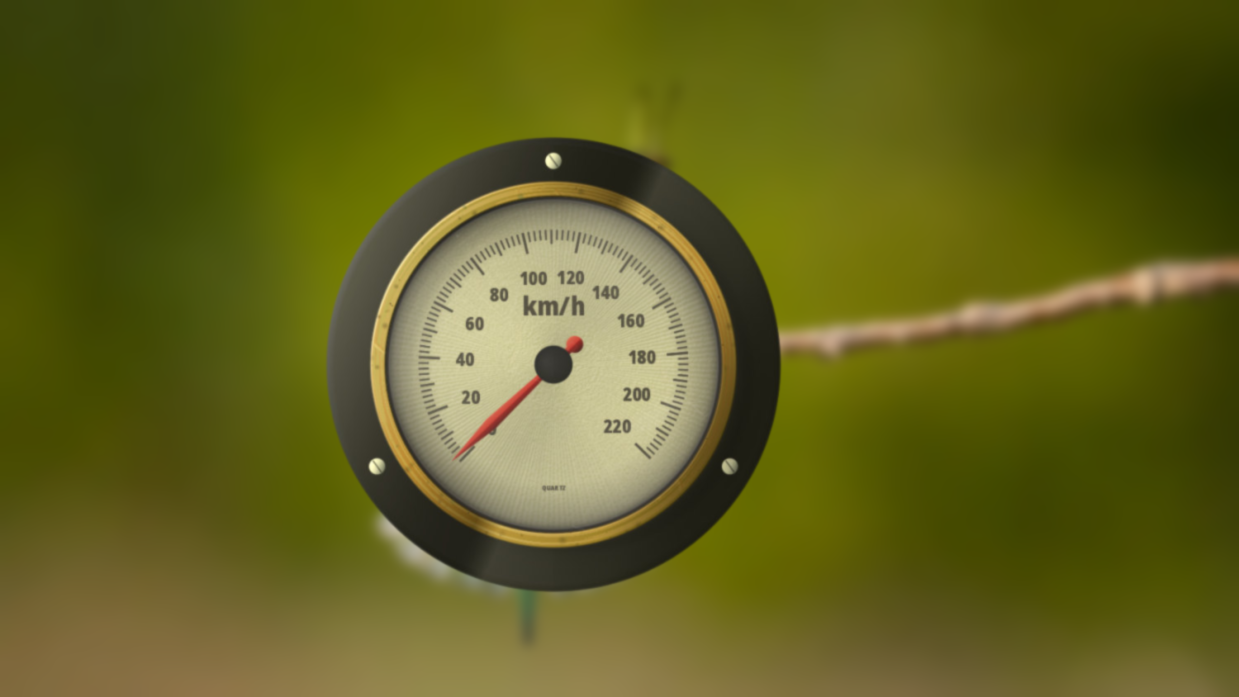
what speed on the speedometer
2 km/h
